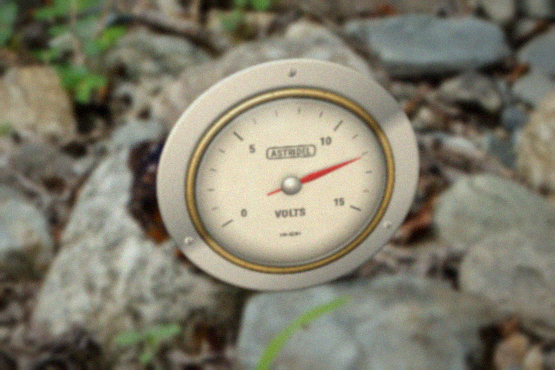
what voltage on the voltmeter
12 V
